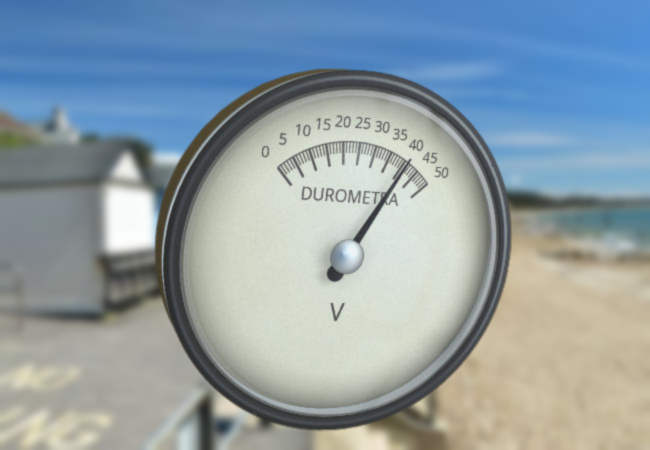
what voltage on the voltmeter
40 V
